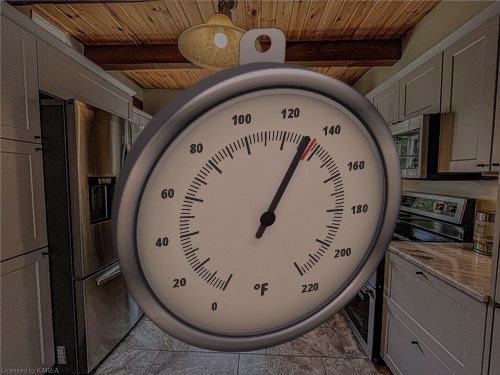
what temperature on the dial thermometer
130 °F
